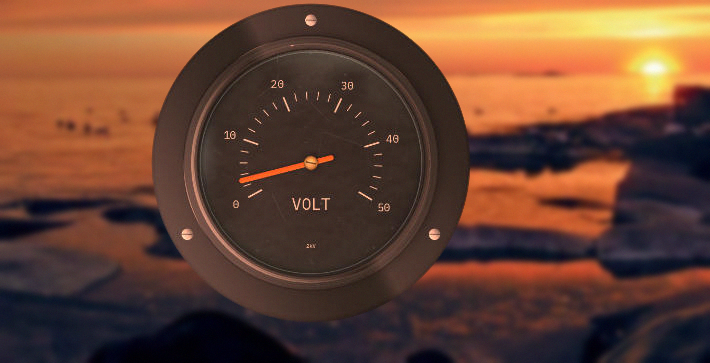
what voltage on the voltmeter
3 V
